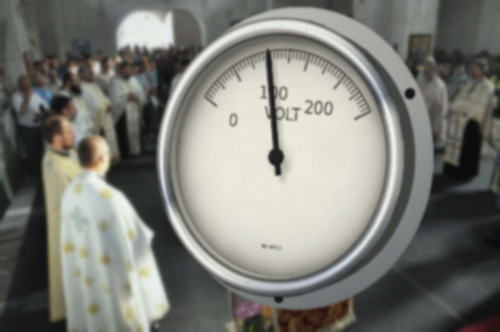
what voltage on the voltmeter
100 V
